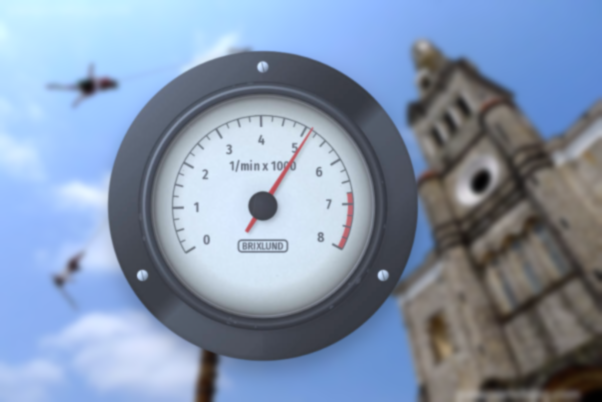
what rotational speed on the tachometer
5125 rpm
